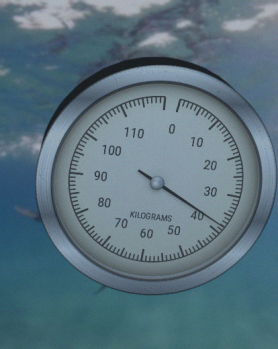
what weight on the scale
38 kg
